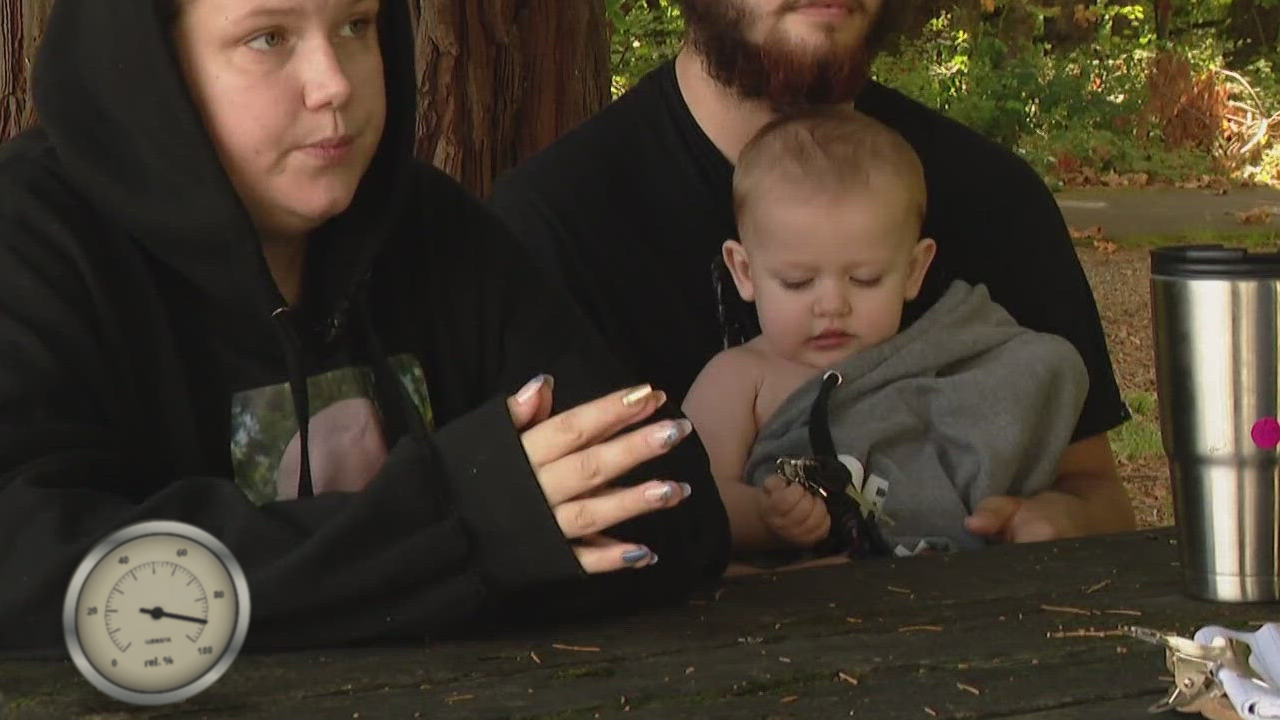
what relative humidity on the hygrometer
90 %
